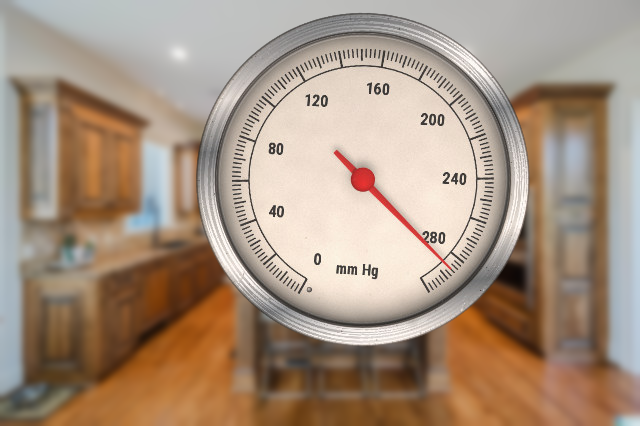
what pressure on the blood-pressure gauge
286 mmHg
